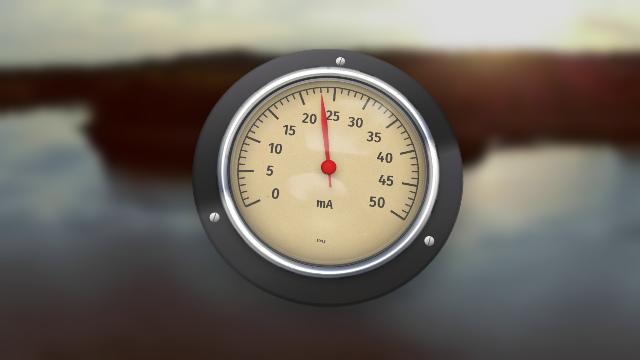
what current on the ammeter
23 mA
